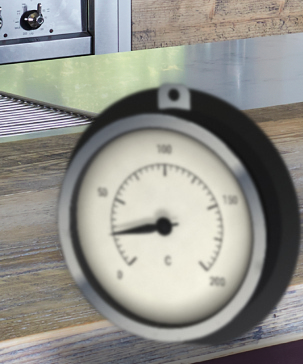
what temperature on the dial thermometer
25 °C
